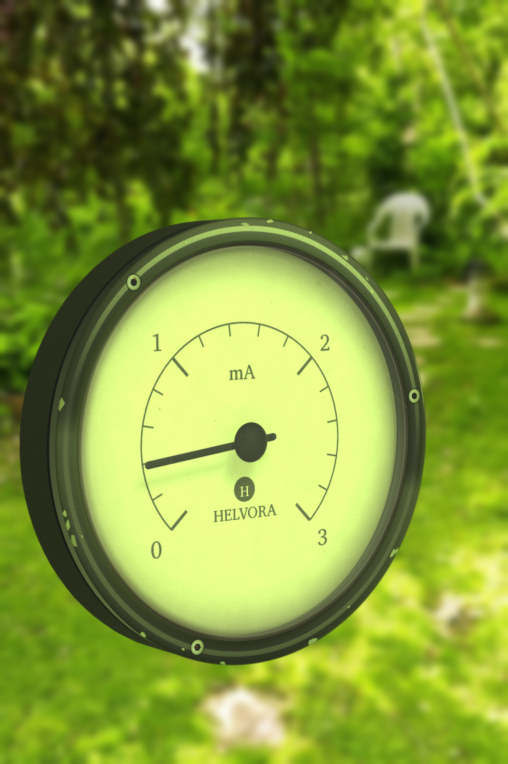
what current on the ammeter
0.4 mA
